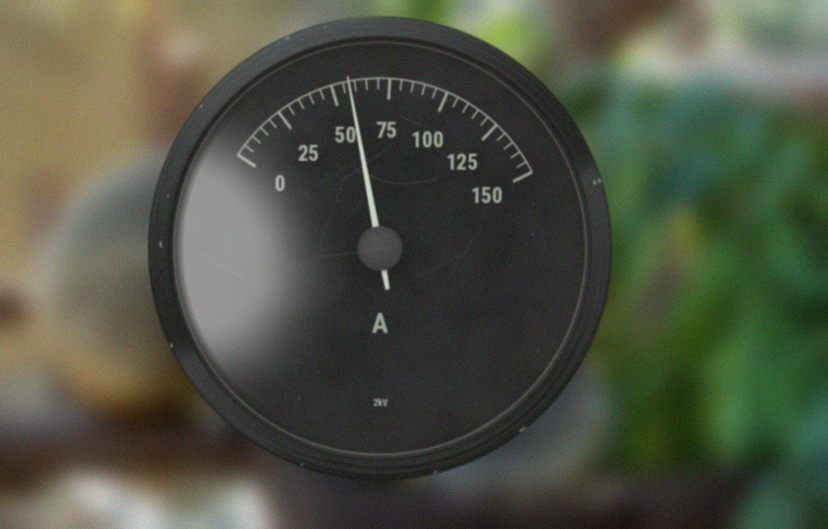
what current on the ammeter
57.5 A
